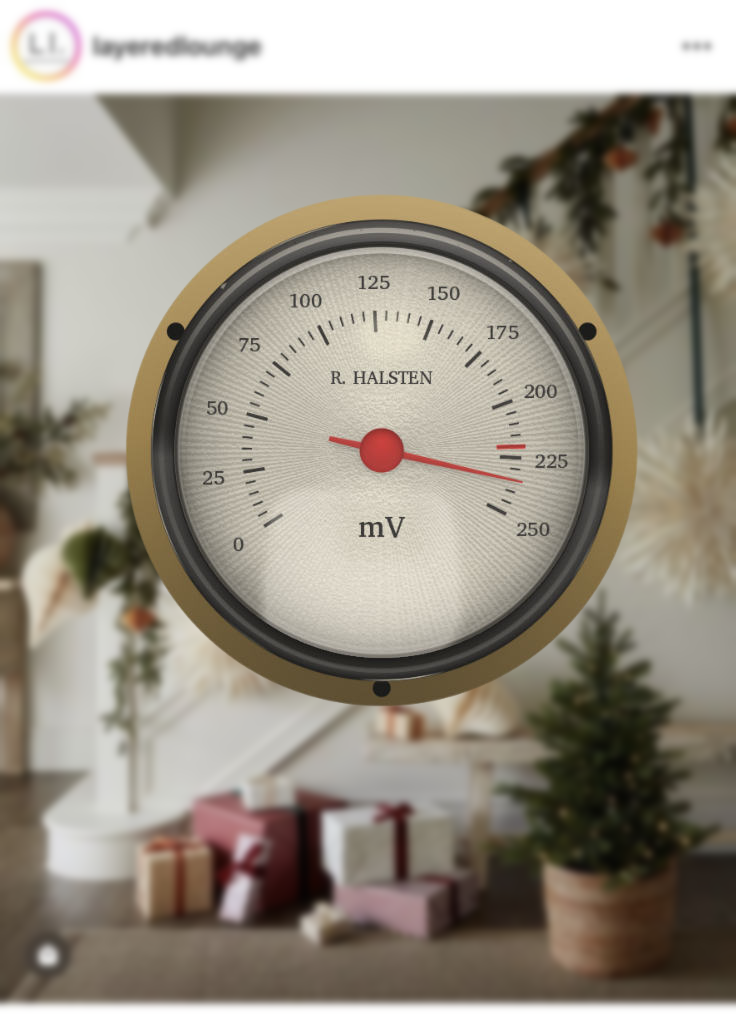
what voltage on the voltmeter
235 mV
